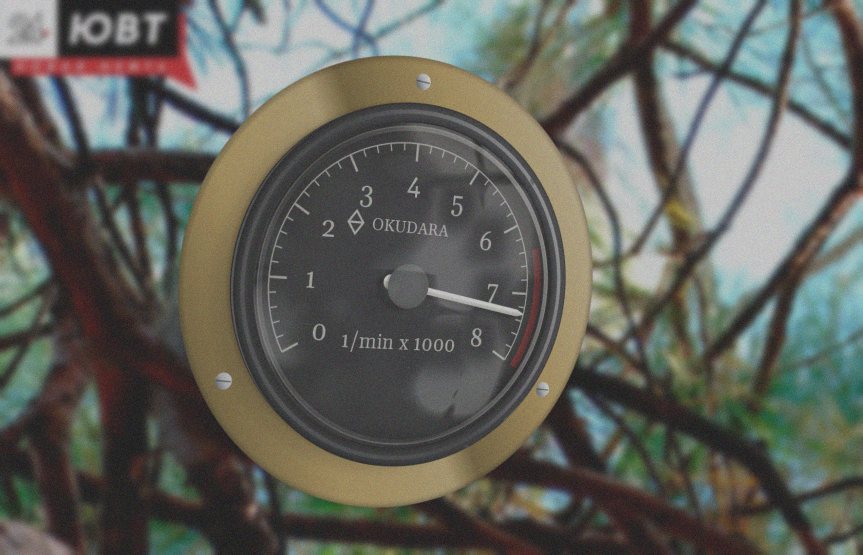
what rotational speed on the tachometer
7300 rpm
